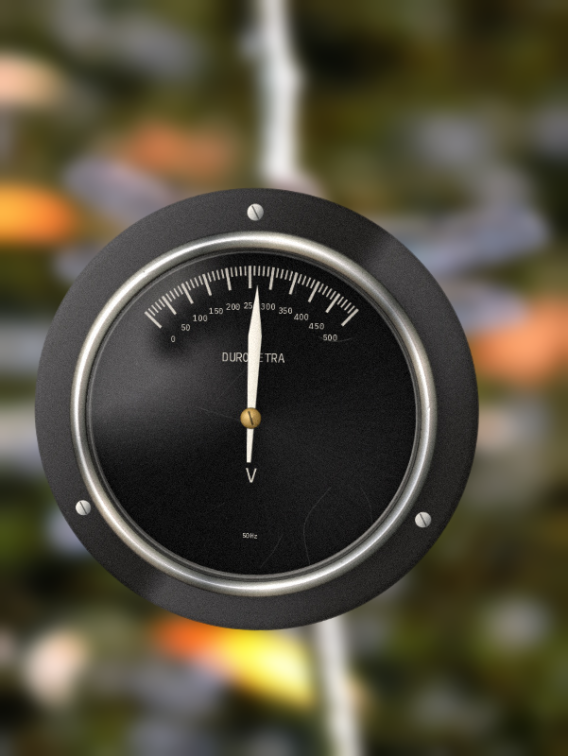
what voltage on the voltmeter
270 V
